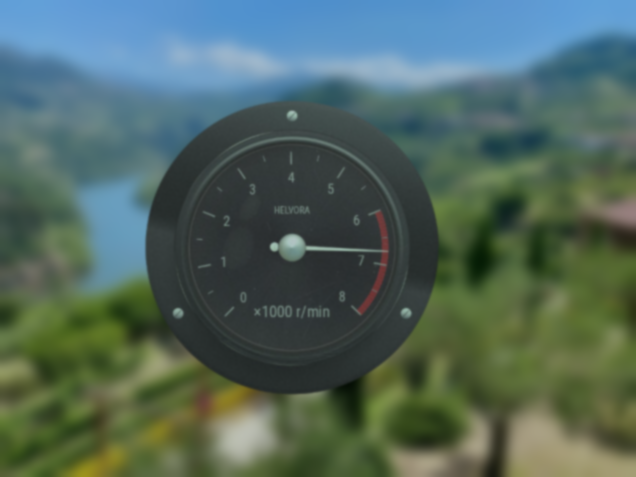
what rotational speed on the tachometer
6750 rpm
